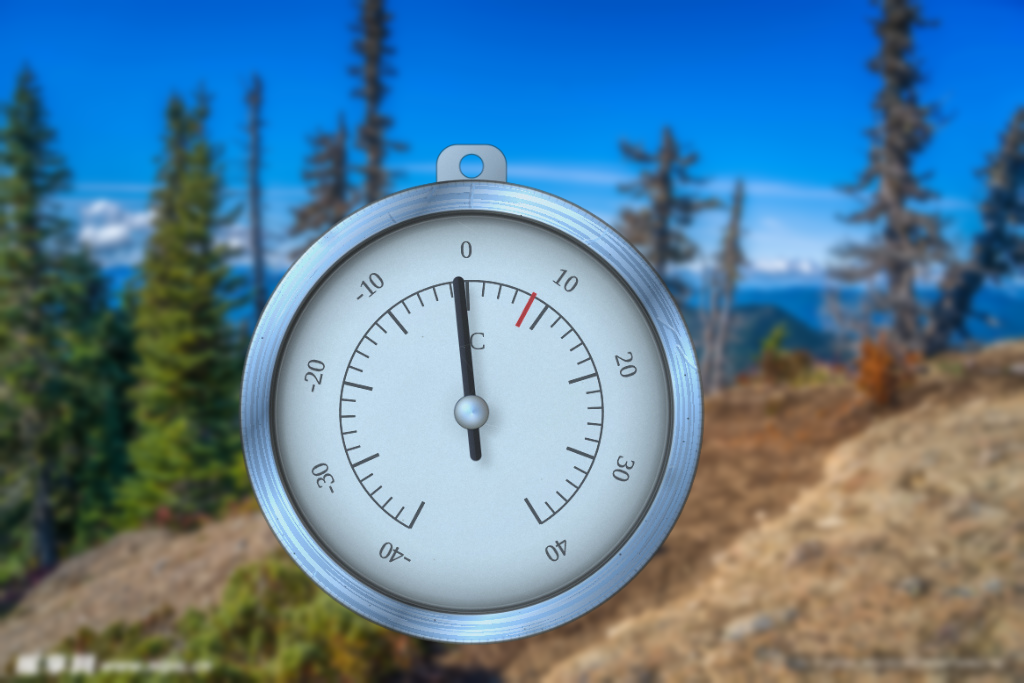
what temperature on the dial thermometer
-1 °C
